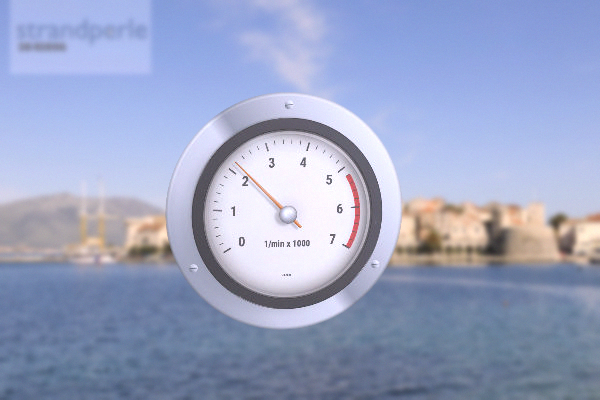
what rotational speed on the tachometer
2200 rpm
